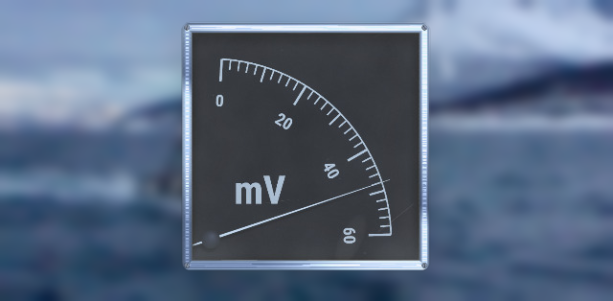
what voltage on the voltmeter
48 mV
